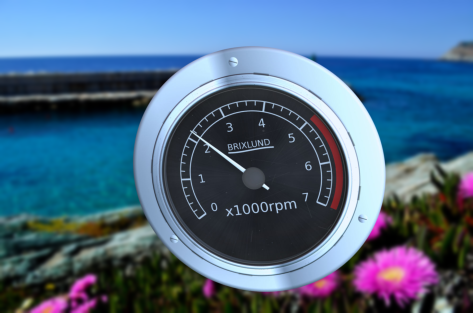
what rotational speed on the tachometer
2200 rpm
